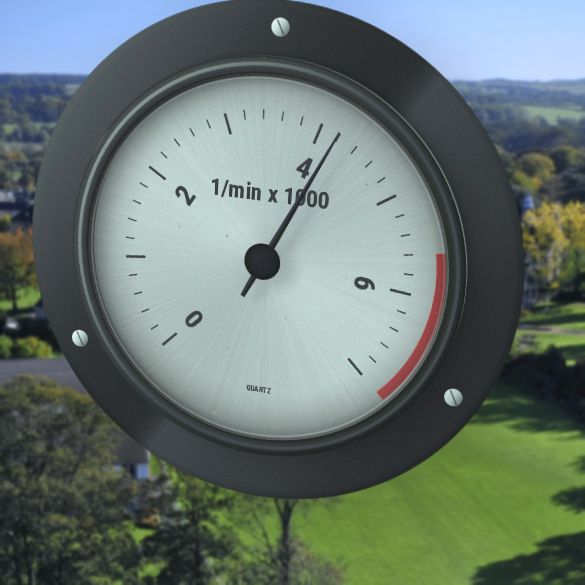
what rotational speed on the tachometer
4200 rpm
